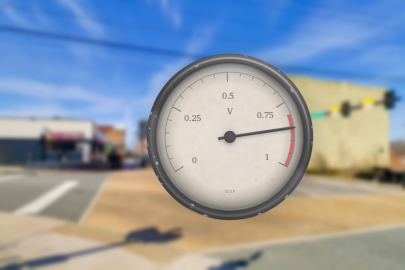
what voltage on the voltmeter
0.85 V
